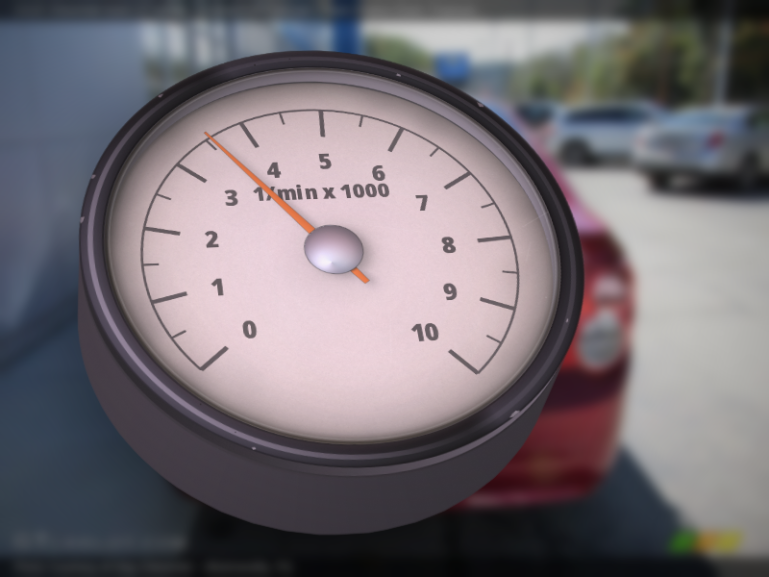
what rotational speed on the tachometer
3500 rpm
